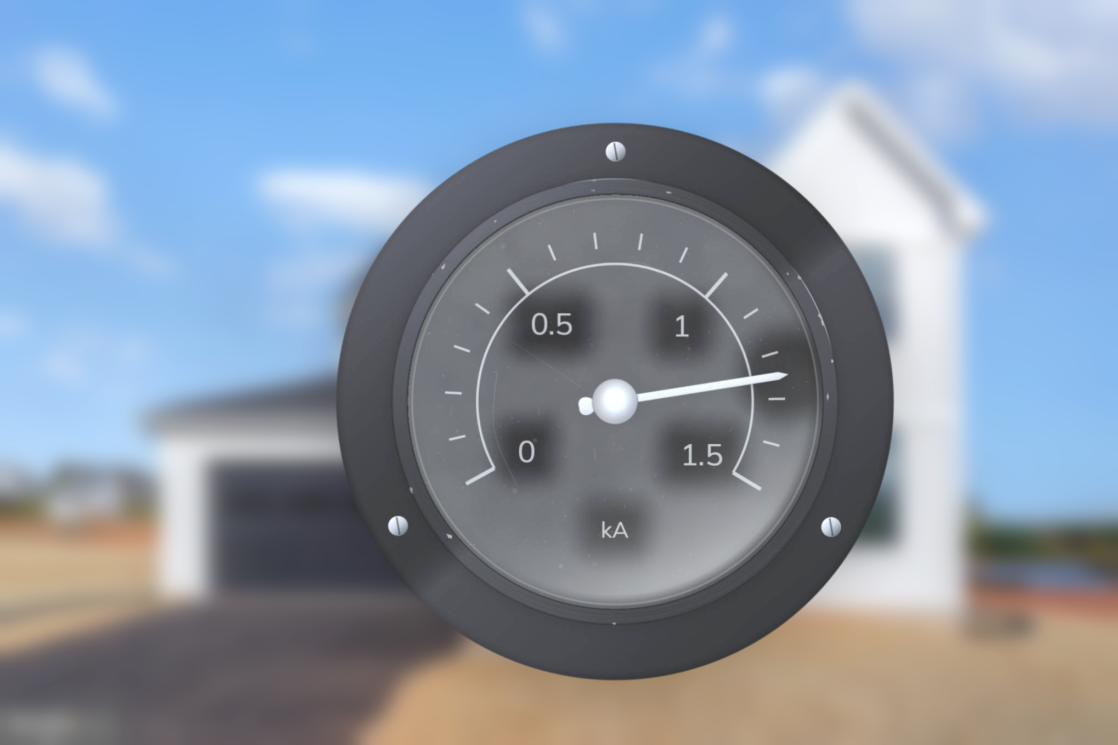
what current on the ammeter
1.25 kA
